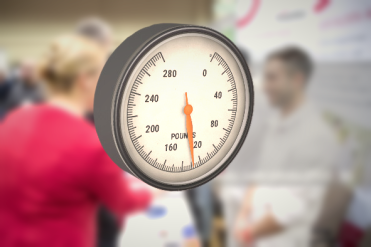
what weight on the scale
130 lb
